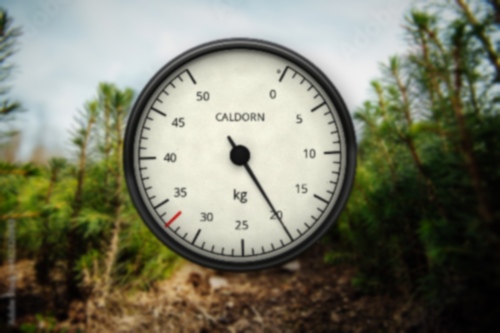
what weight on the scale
20 kg
